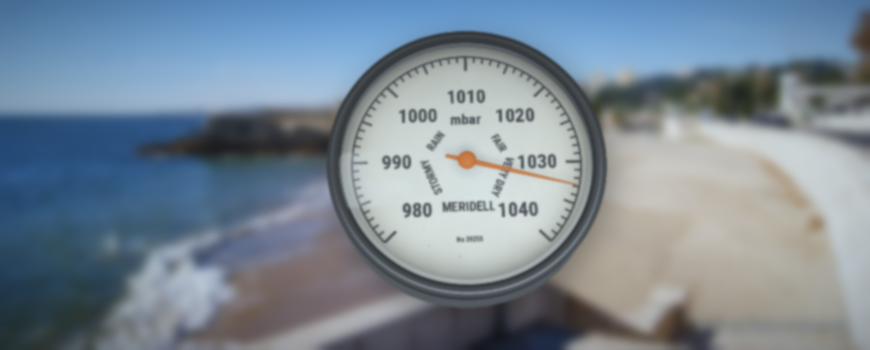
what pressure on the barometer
1033 mbar
